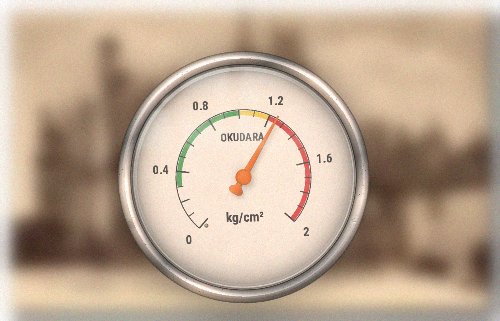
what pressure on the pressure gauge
1.25 kg/cm²
